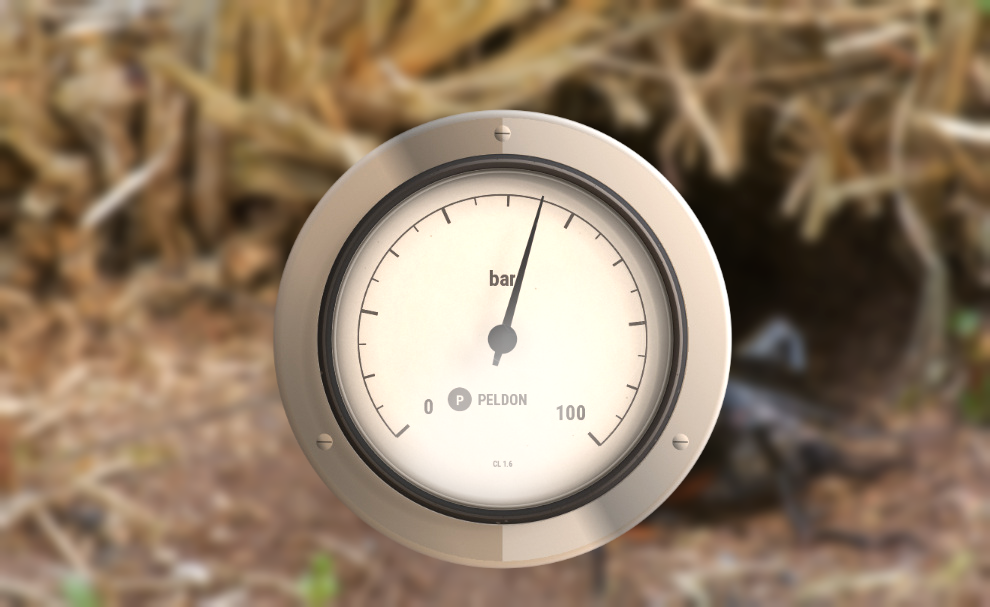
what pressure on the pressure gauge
55 bar
